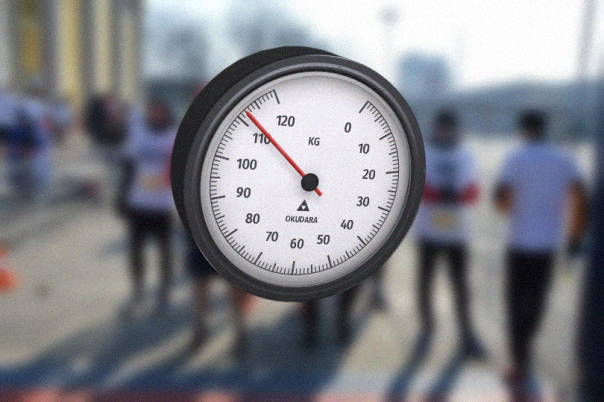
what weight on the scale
112 kg
